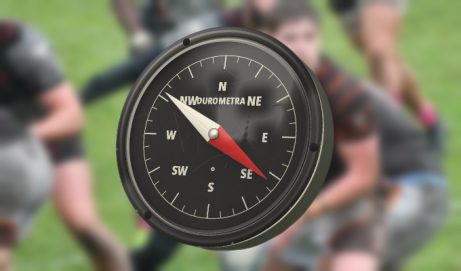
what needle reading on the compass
125 °
